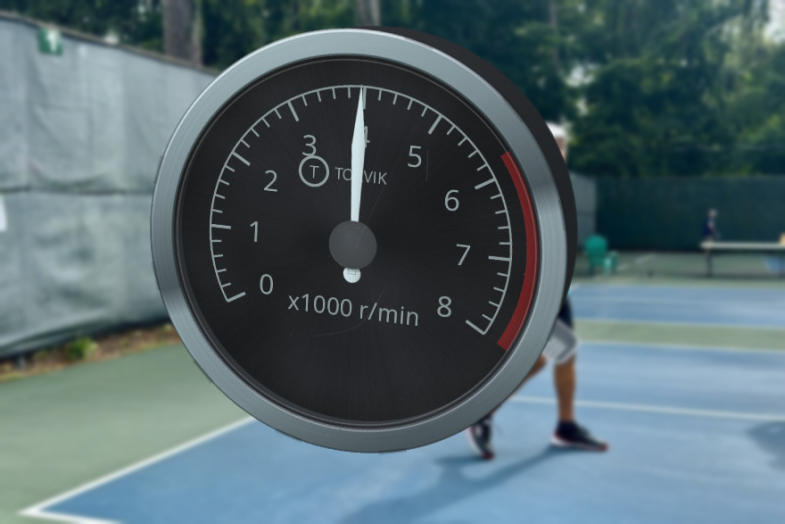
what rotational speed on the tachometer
4000 rpm
